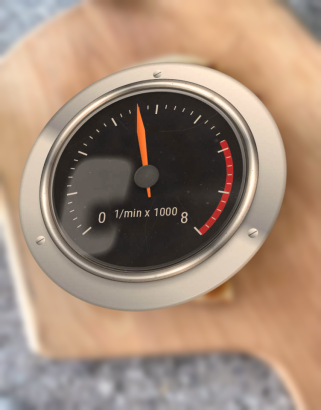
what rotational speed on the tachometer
3600 rpm
